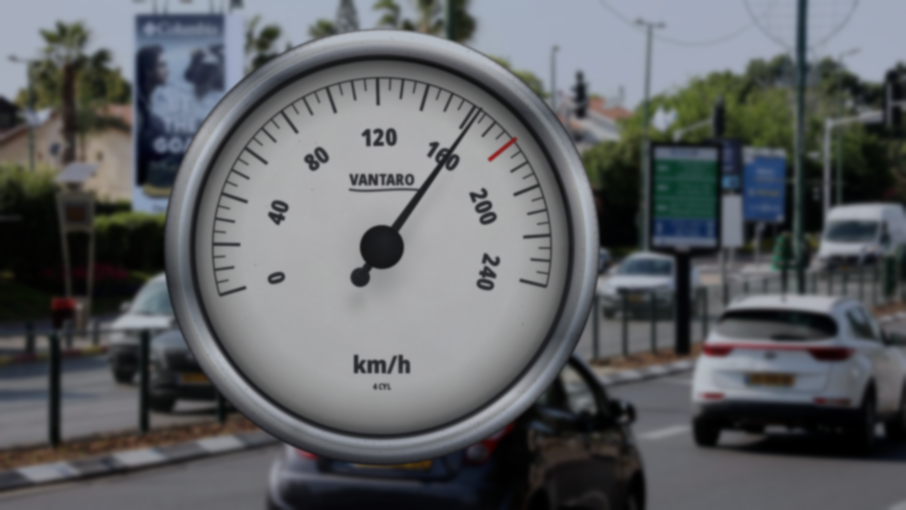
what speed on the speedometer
162.5 km/h
